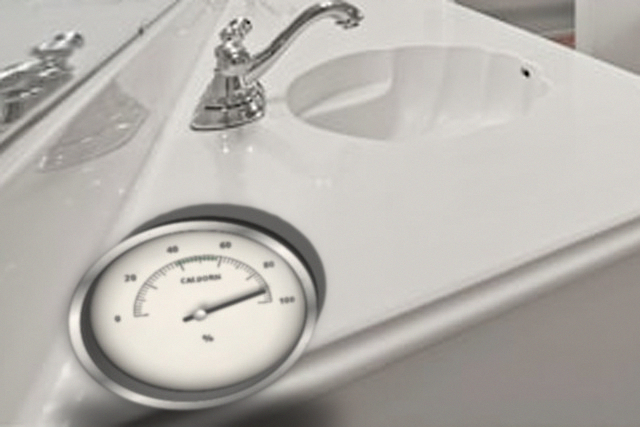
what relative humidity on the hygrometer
90 %
